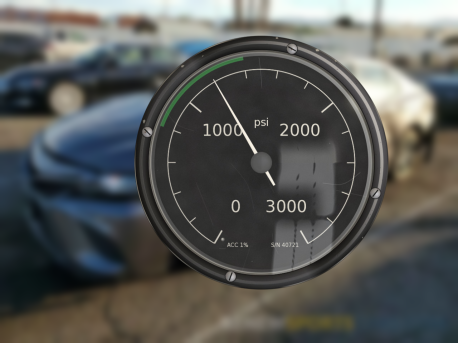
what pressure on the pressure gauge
1200 psi
